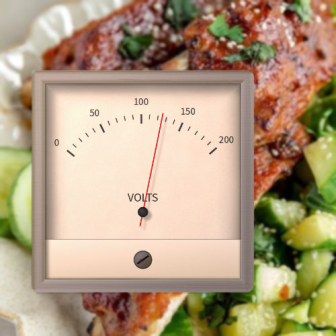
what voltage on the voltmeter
125 V
